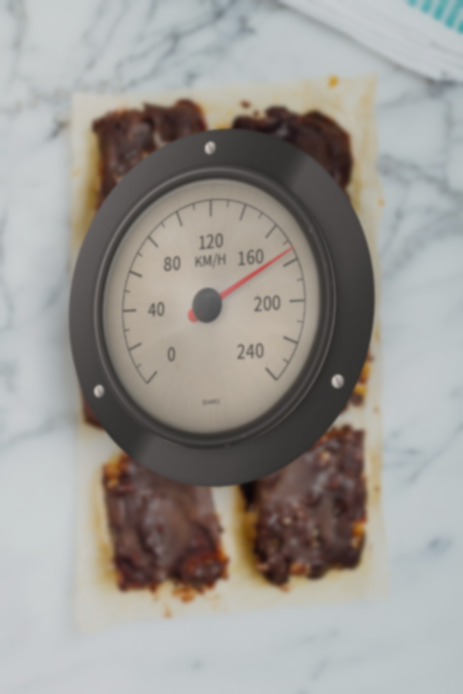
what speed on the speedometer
175 km/h
